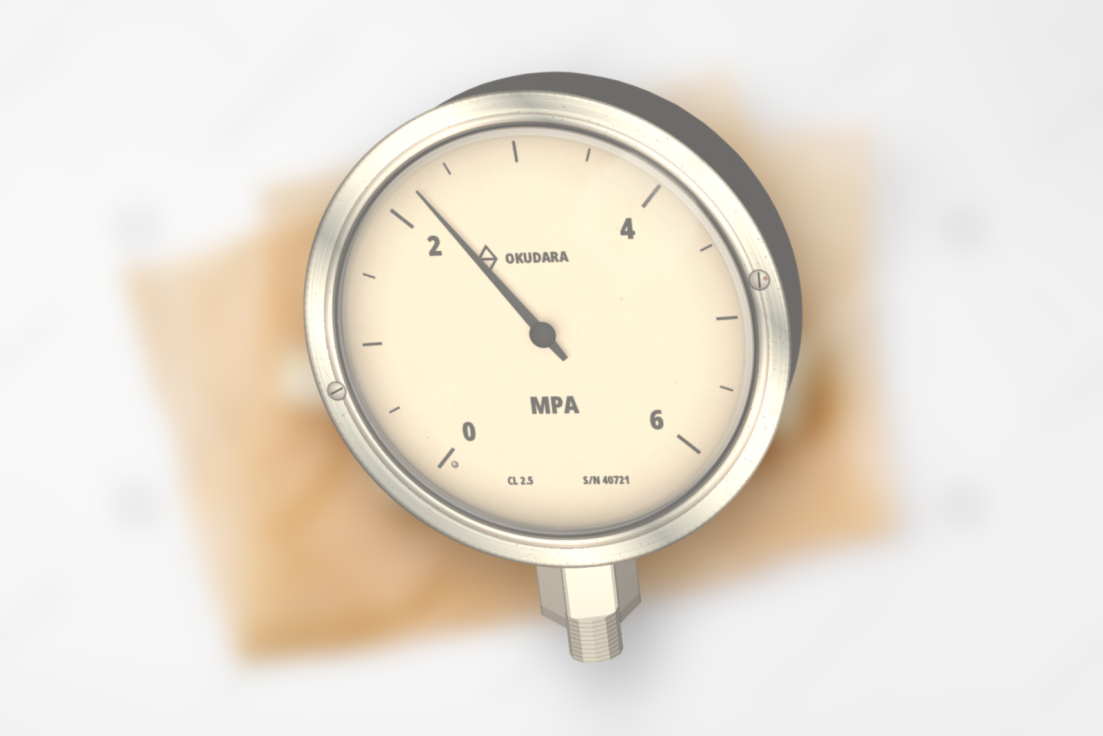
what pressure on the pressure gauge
2.25 MPa
